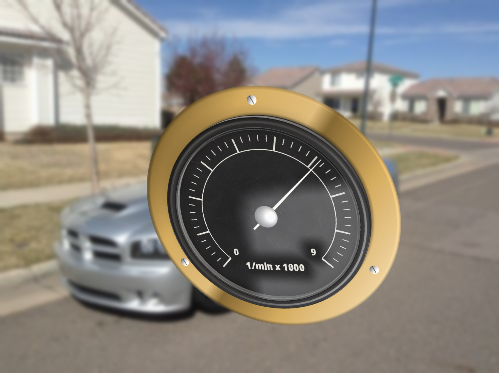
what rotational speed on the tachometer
6100 rpm
